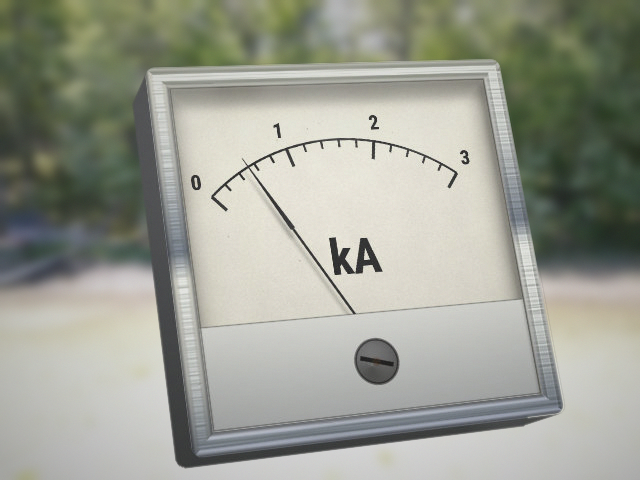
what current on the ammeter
0.5 kA
